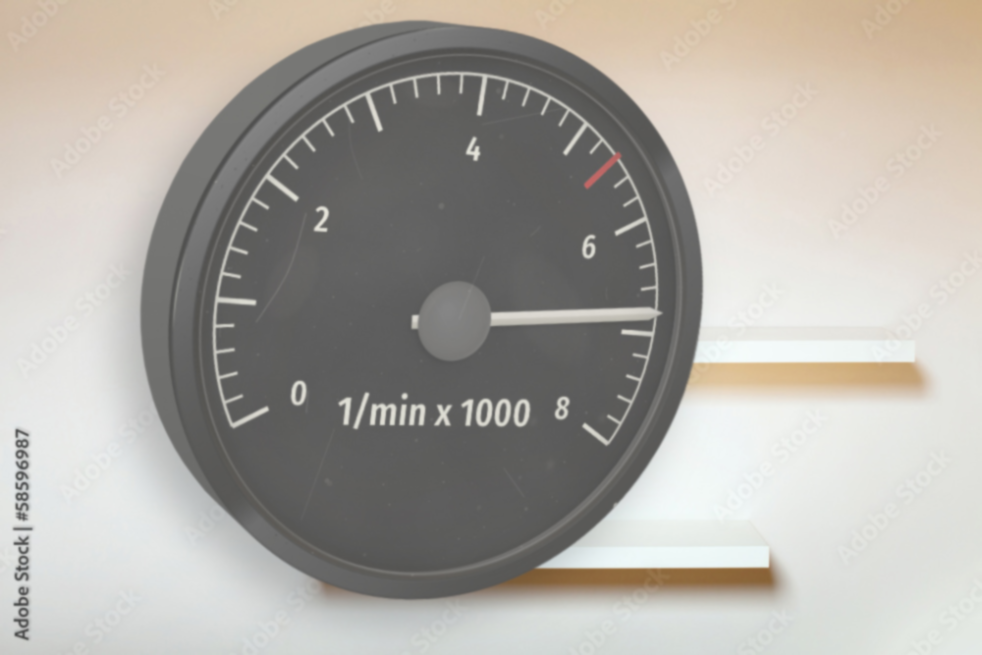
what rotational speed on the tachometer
6800 rpm
